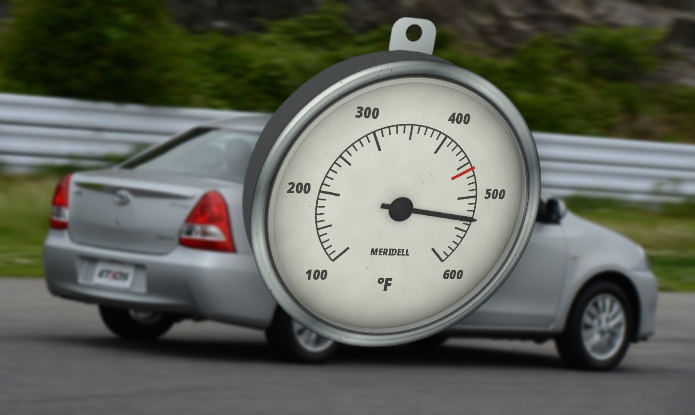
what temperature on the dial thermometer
530 °F
